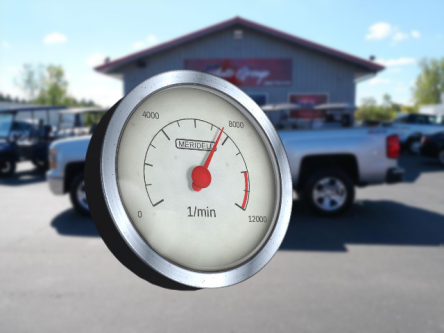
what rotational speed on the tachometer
7500 rpm
